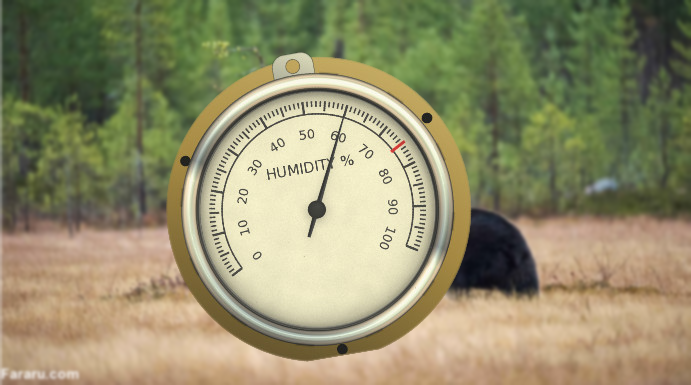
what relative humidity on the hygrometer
60 %
